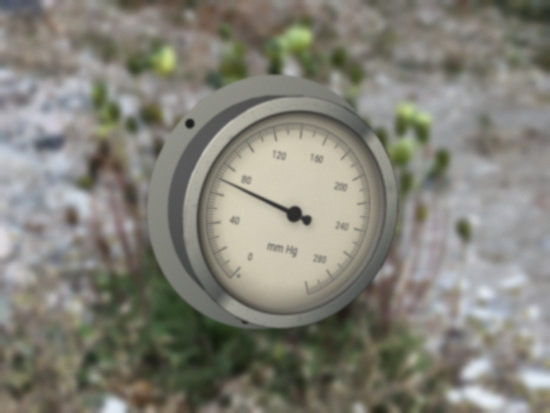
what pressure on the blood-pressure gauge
70 mmHg
